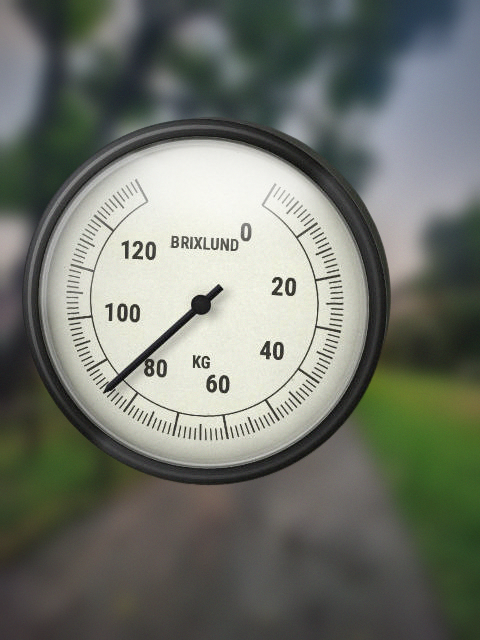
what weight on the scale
85 kg
